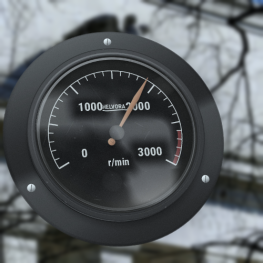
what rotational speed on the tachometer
1900 rpm
